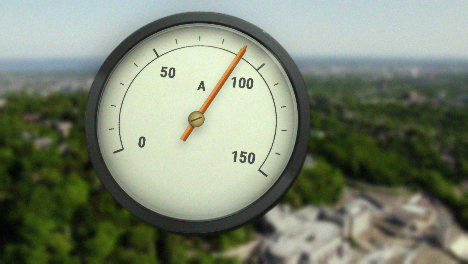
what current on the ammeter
90 A
